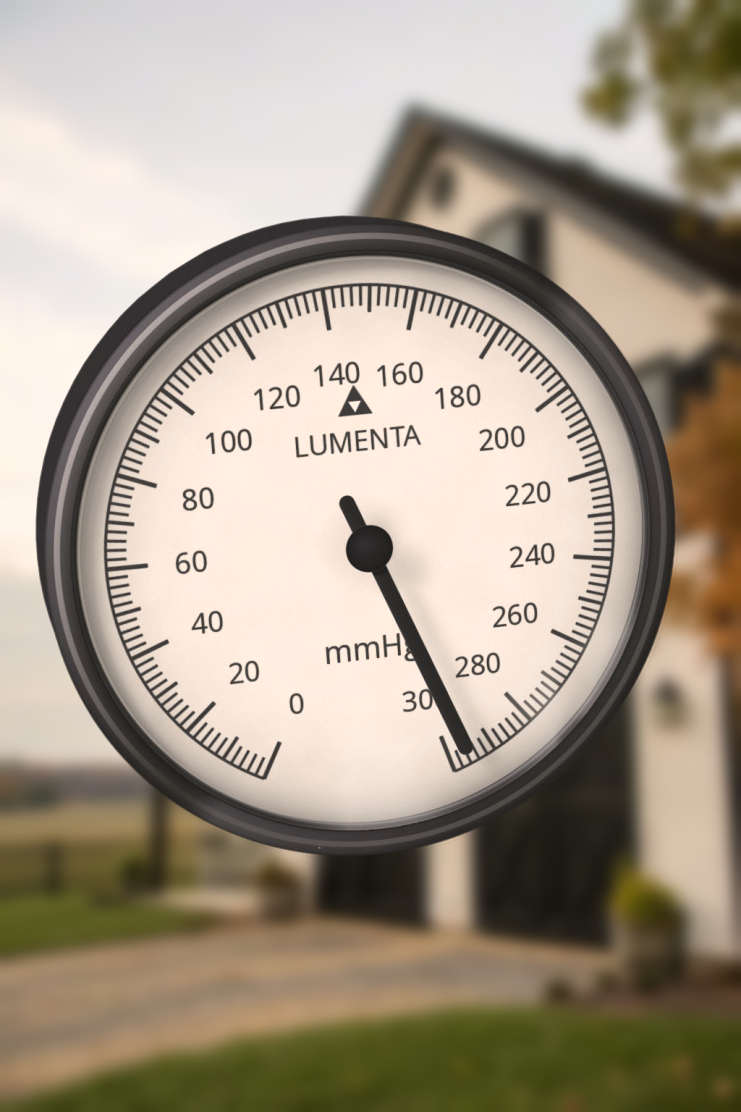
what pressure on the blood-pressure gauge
296 mmHg
